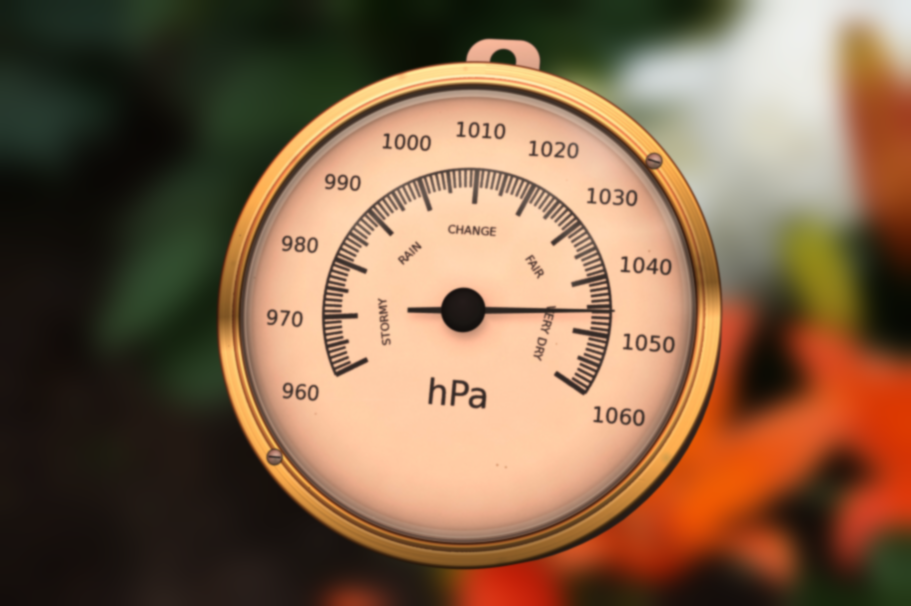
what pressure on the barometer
1046 hPa
